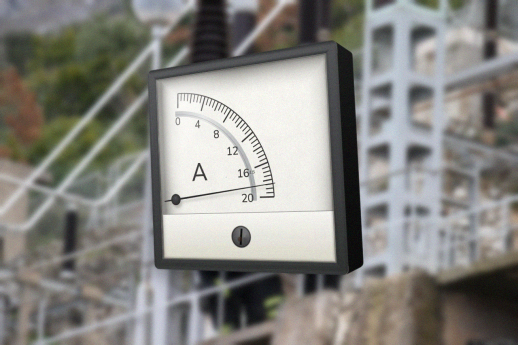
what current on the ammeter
18.5 A
